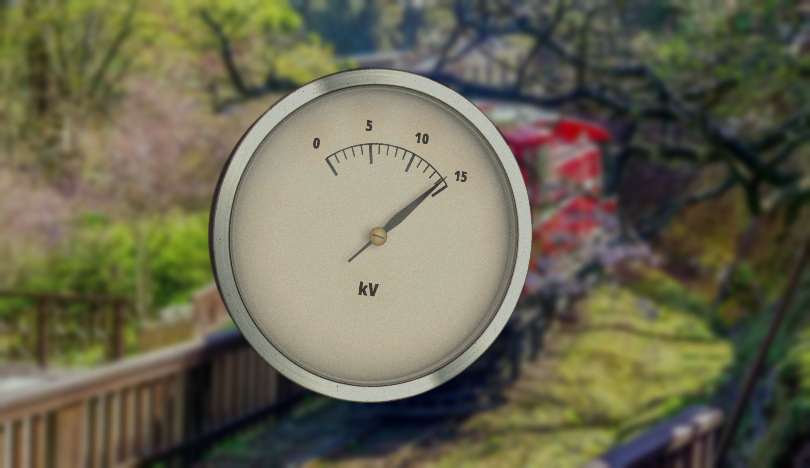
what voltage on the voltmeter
14 kV
